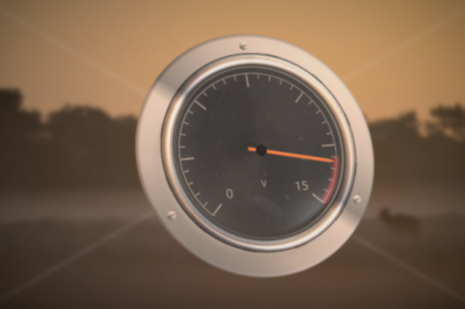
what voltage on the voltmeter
13.25 V
